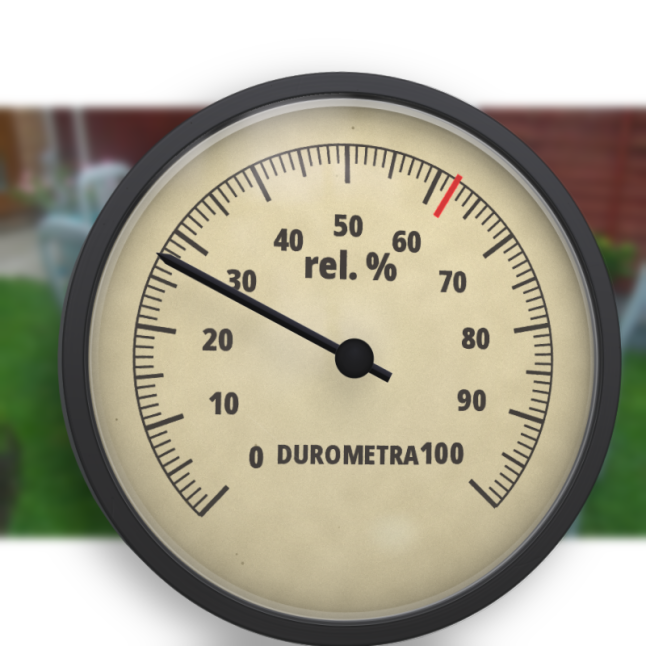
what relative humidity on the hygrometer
27 %
